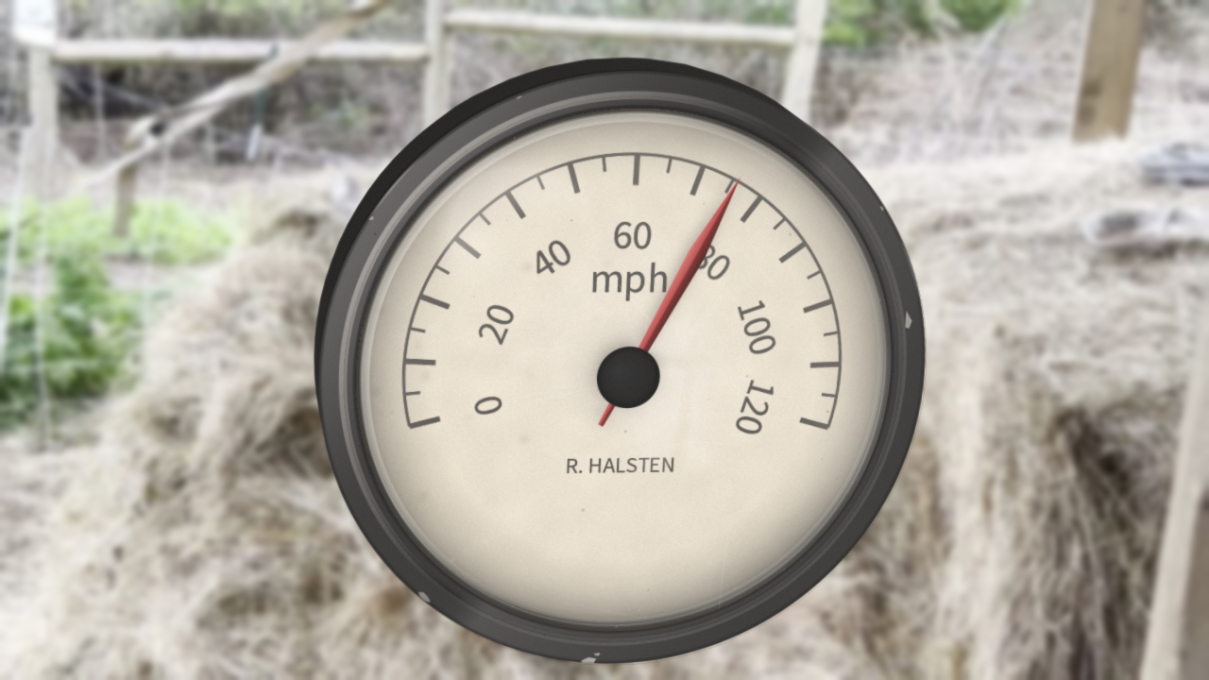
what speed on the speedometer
75 mph
